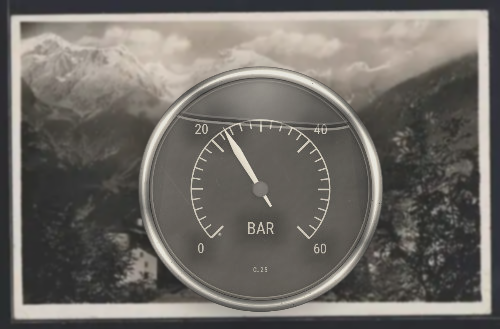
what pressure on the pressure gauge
23 bar
